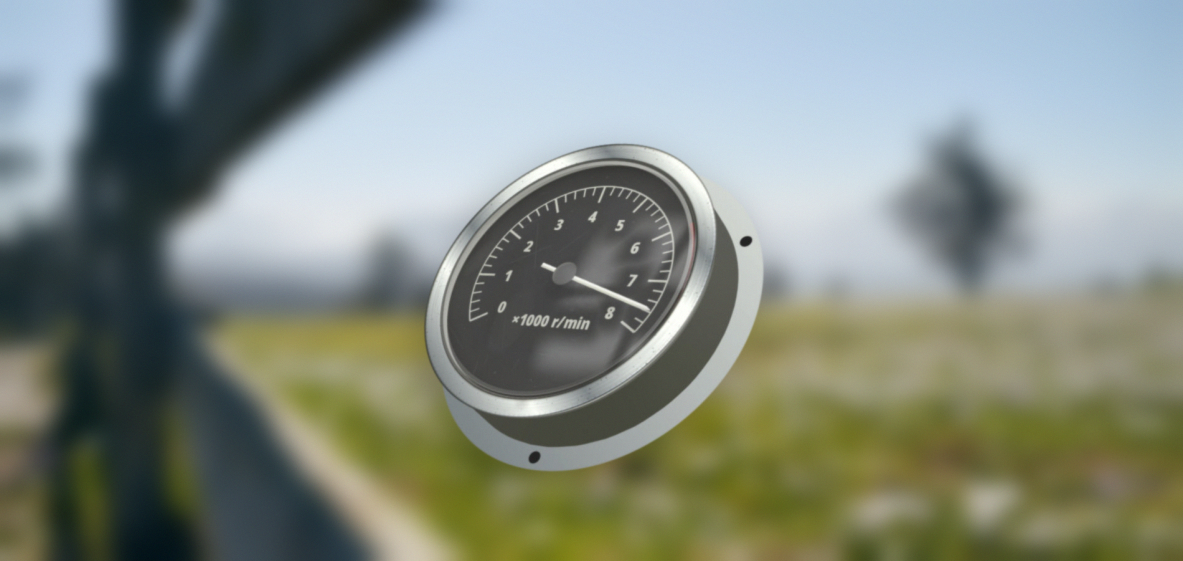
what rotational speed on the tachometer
7600 rpm
